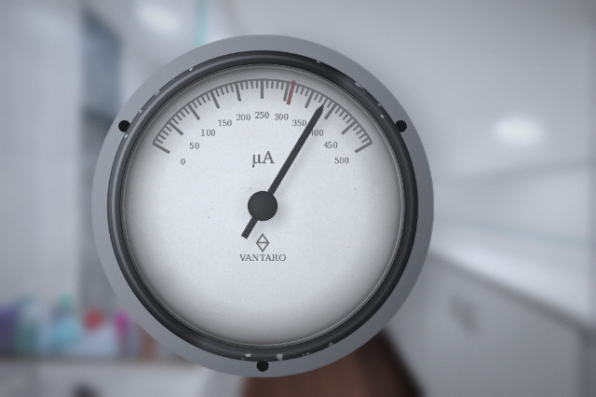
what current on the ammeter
380 µA
